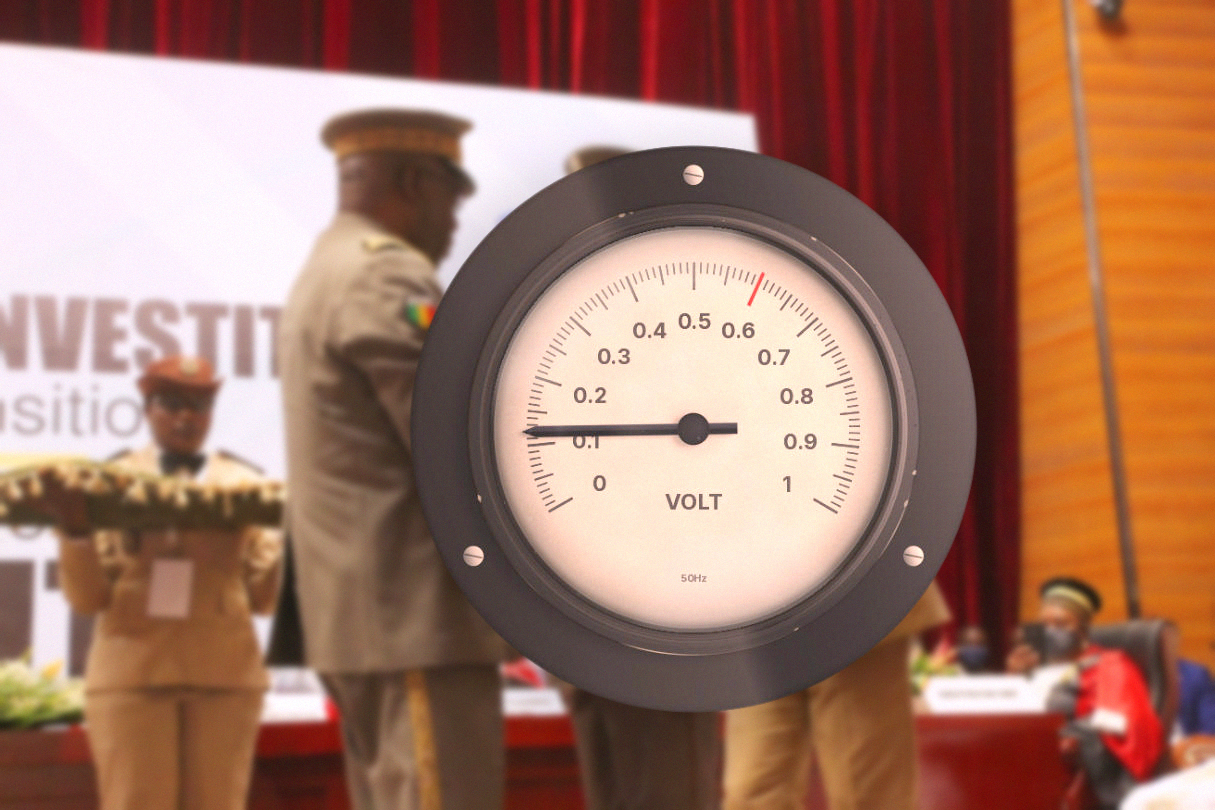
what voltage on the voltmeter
0.12 V
